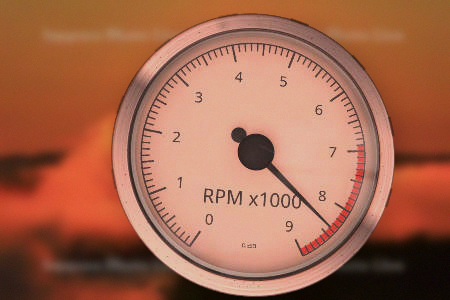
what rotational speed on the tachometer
8400 rpm
